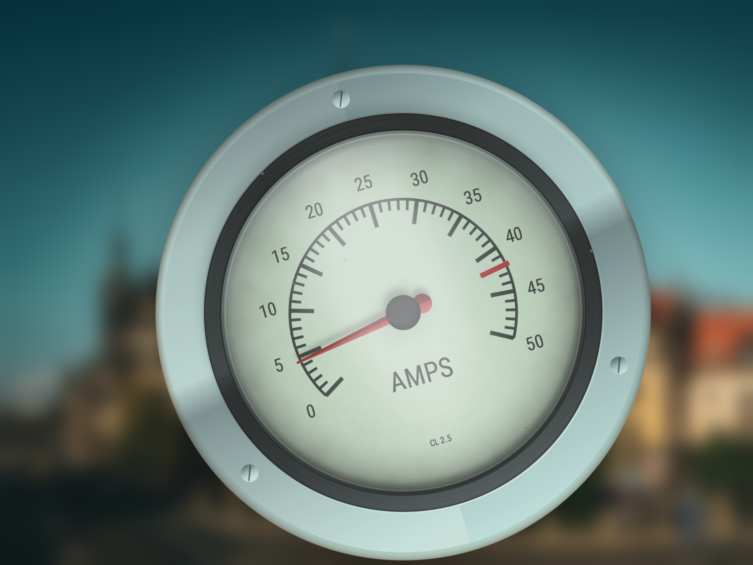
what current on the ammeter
4.5 A
